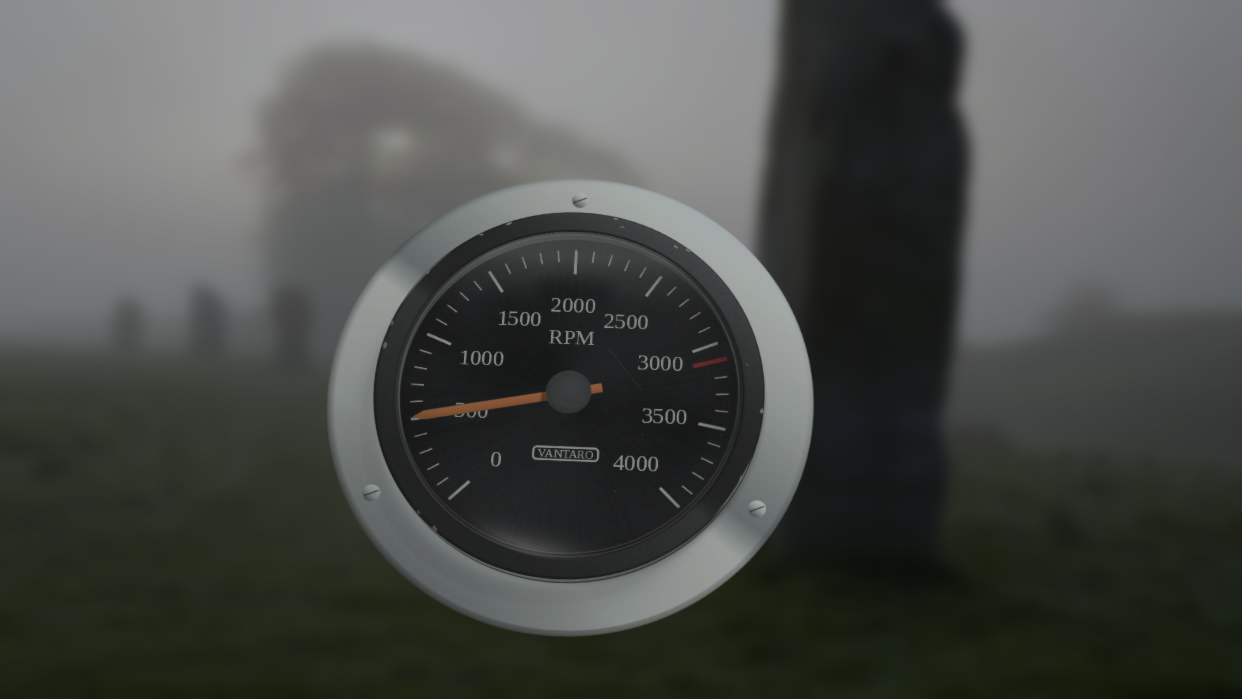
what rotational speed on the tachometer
500 rpm
